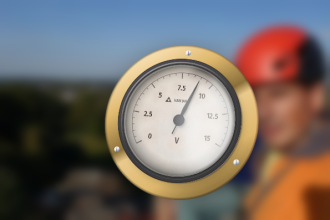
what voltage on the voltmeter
9 V
